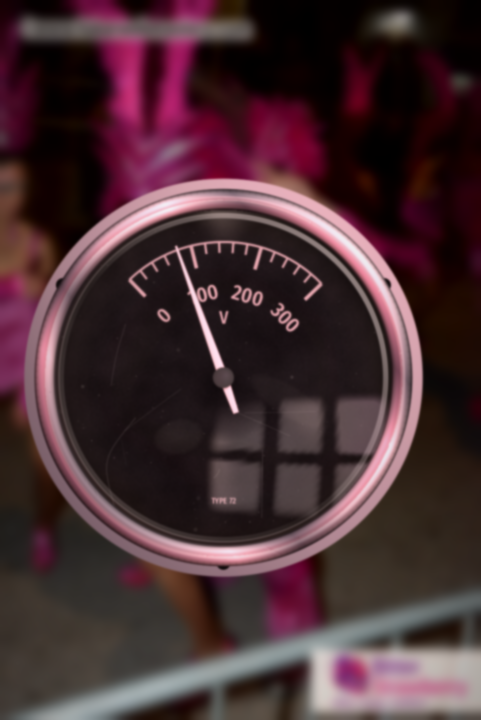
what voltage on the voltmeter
80 V
